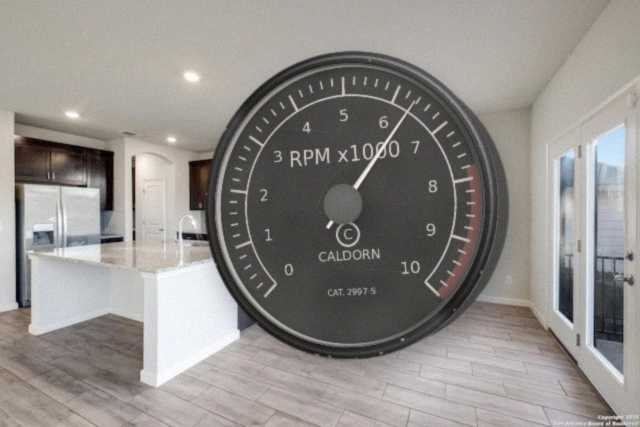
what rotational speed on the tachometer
6400 rpm
